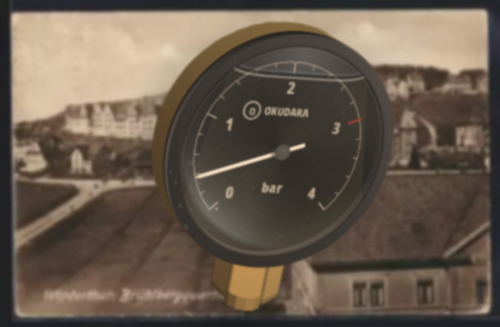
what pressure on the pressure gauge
0.4 bar
